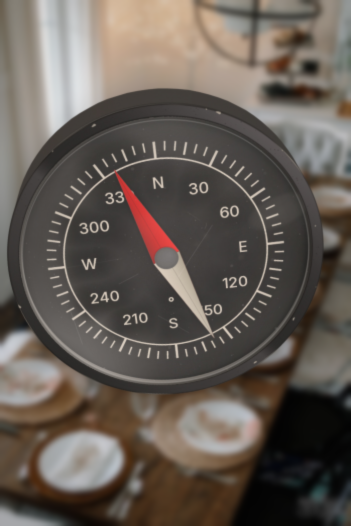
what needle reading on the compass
337.5 °
